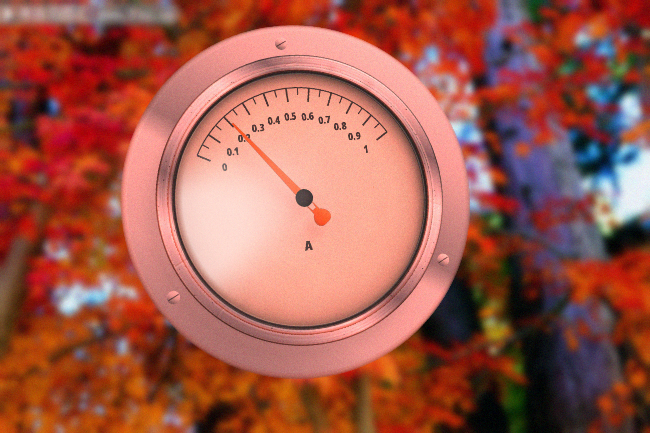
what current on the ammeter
0.2 A
